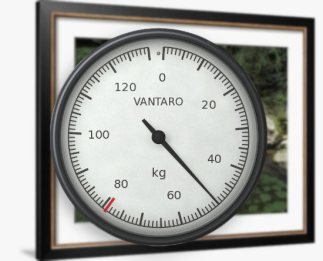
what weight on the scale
50 kg
